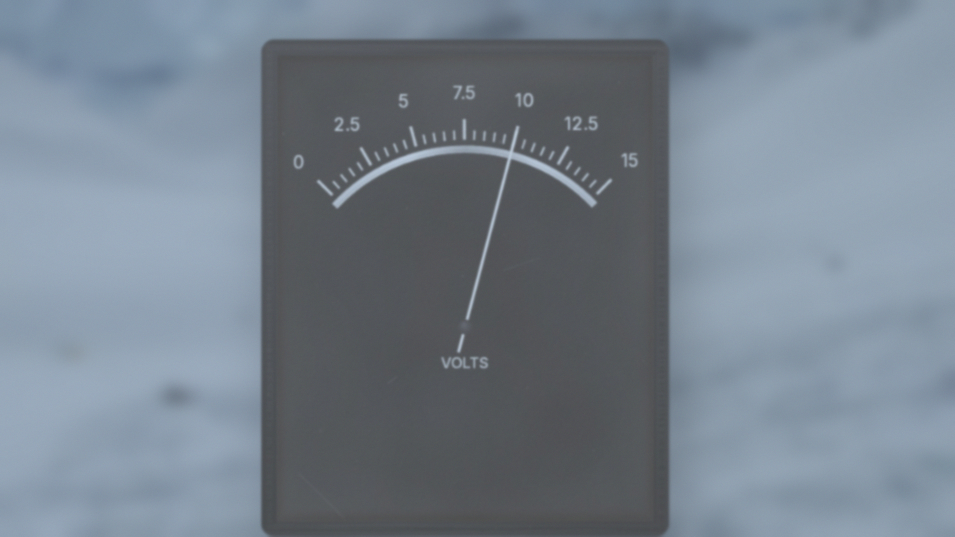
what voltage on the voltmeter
10 V
